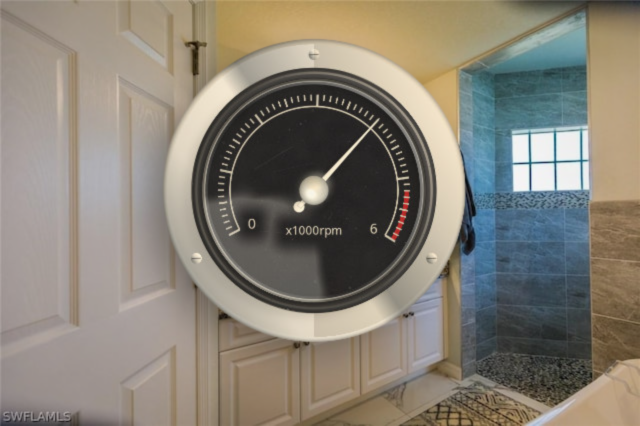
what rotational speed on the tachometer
4000 rpm
